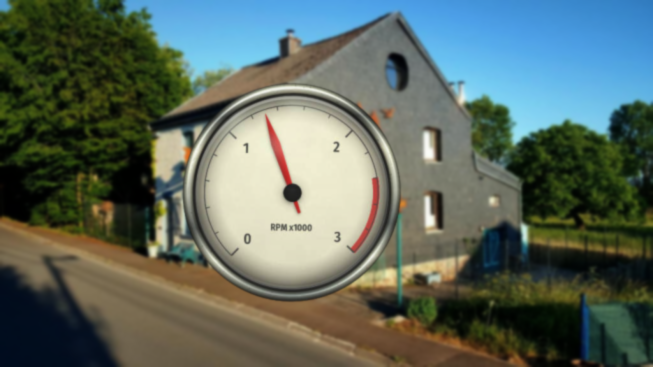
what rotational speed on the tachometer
1300 rpm
